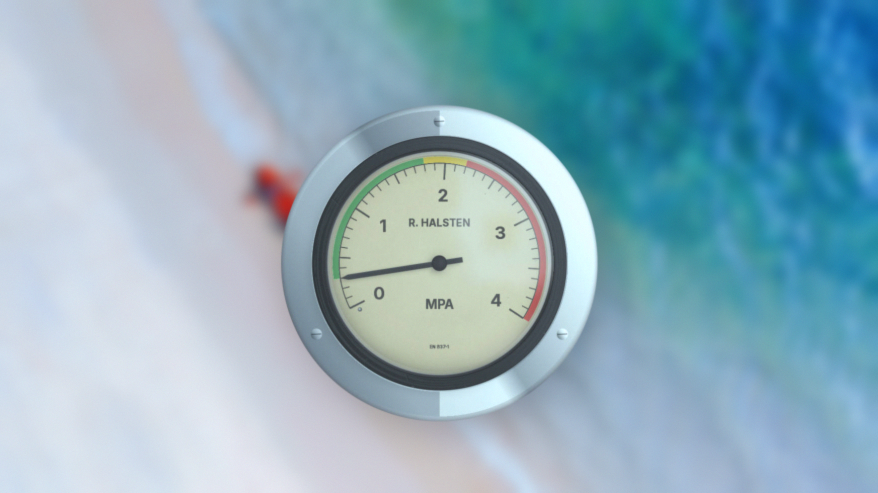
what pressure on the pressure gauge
0.3 MPa
